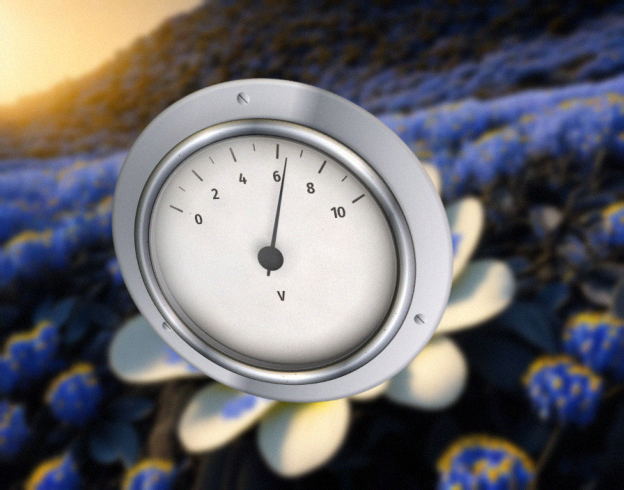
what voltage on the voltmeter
6.5 V
